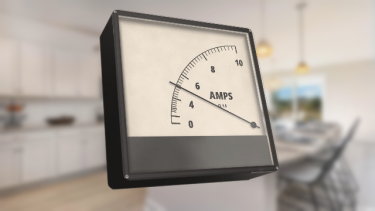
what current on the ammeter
5 A
